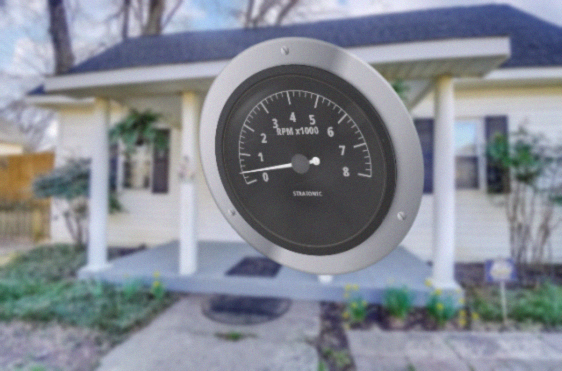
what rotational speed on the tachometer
400 rpm
